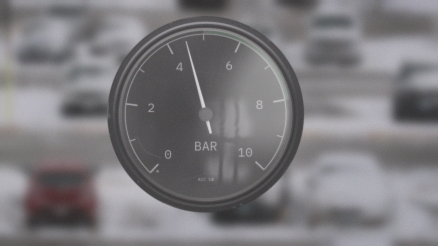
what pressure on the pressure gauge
4.5 bar
